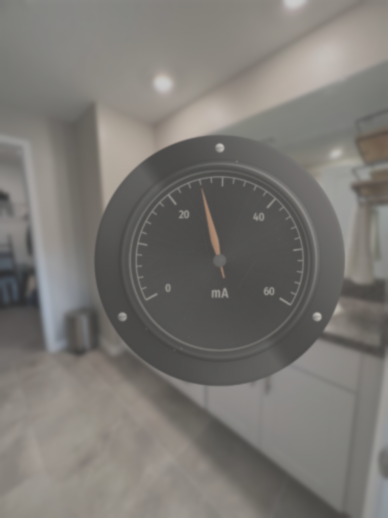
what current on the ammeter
26 mA
